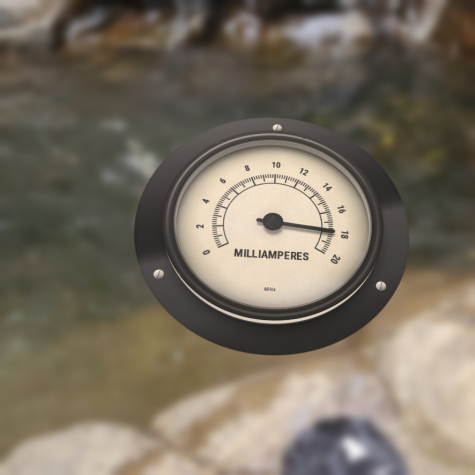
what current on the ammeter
18 mA
